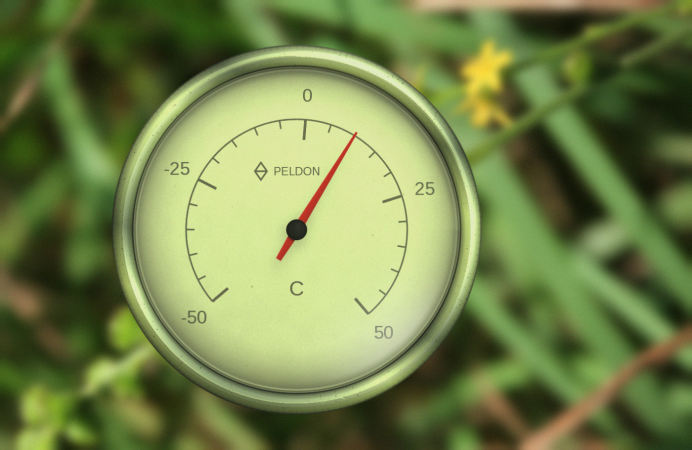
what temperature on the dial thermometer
10 °C
